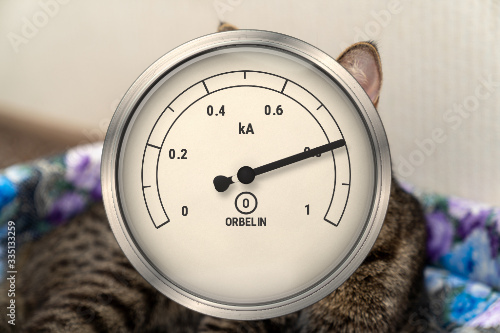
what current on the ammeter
0.8 kA
